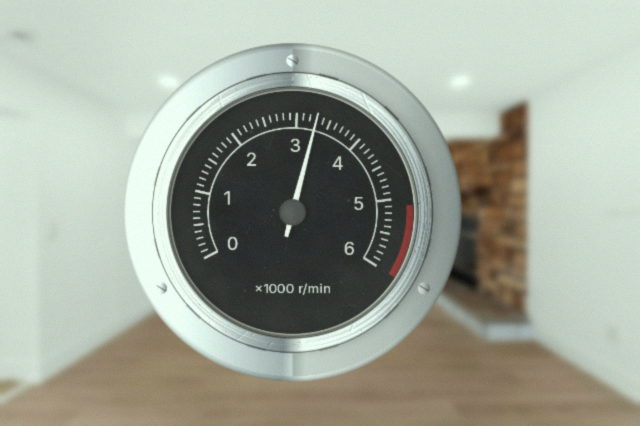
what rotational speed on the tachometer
3300 rpm
